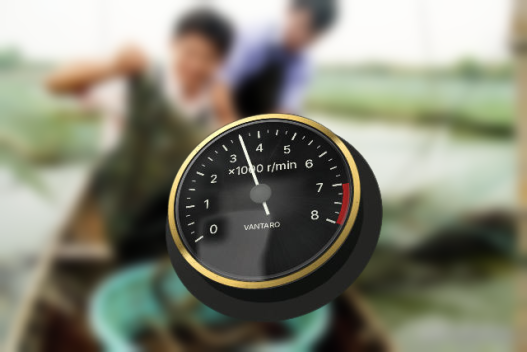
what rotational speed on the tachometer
3500 rpm
